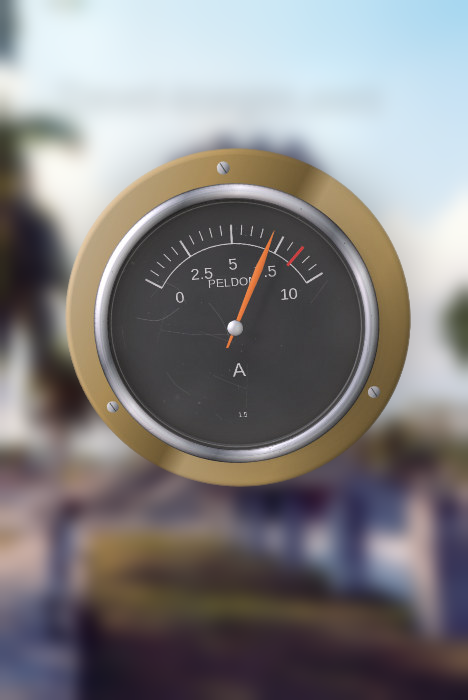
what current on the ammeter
7 A
